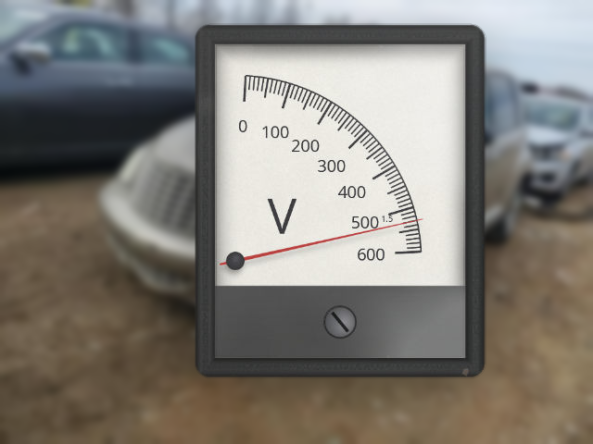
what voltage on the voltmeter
530 V
